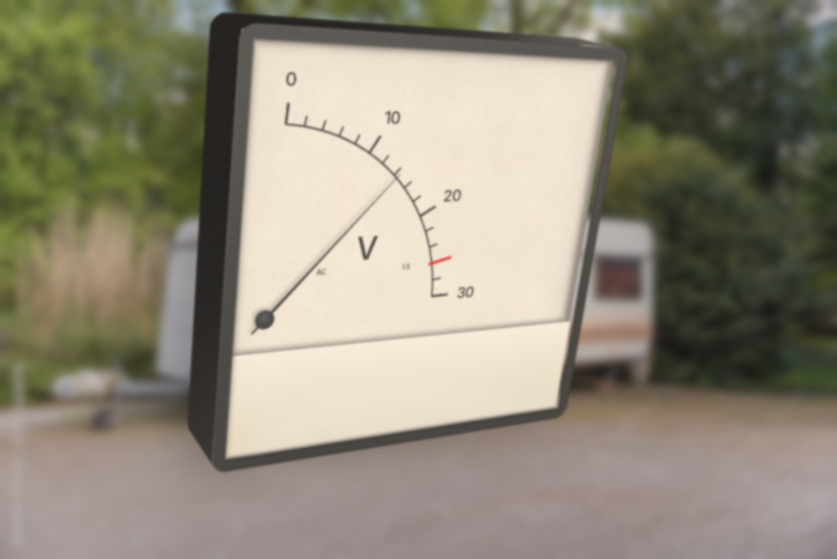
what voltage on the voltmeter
14 V
